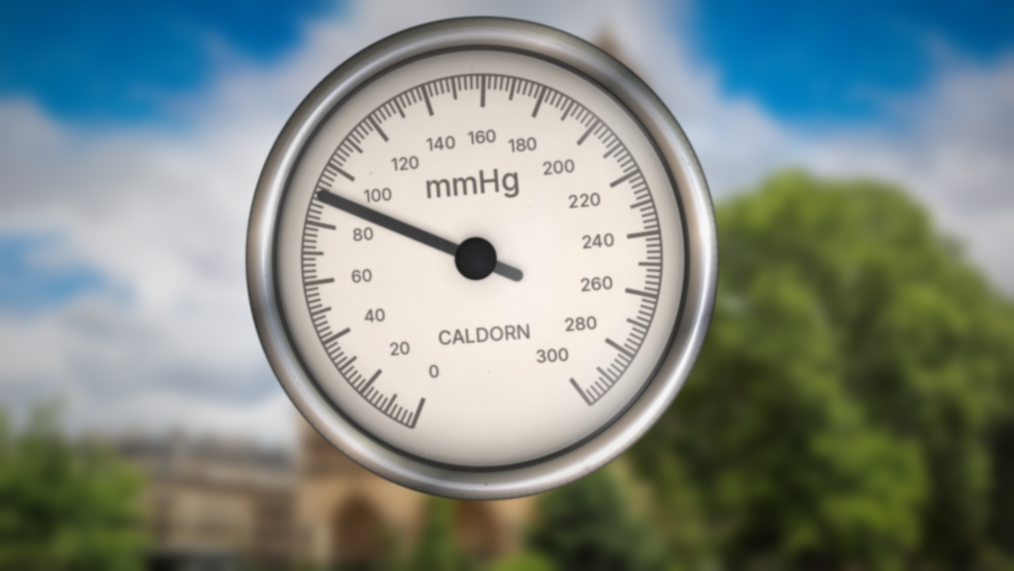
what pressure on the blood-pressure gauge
90 mmHg
